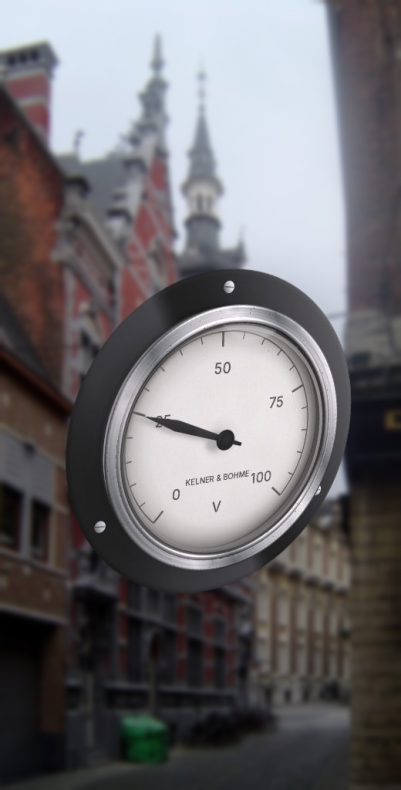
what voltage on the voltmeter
25 V
